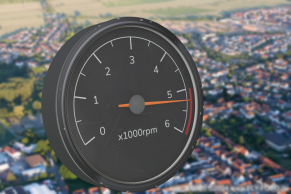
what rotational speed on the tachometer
5250 rpm
